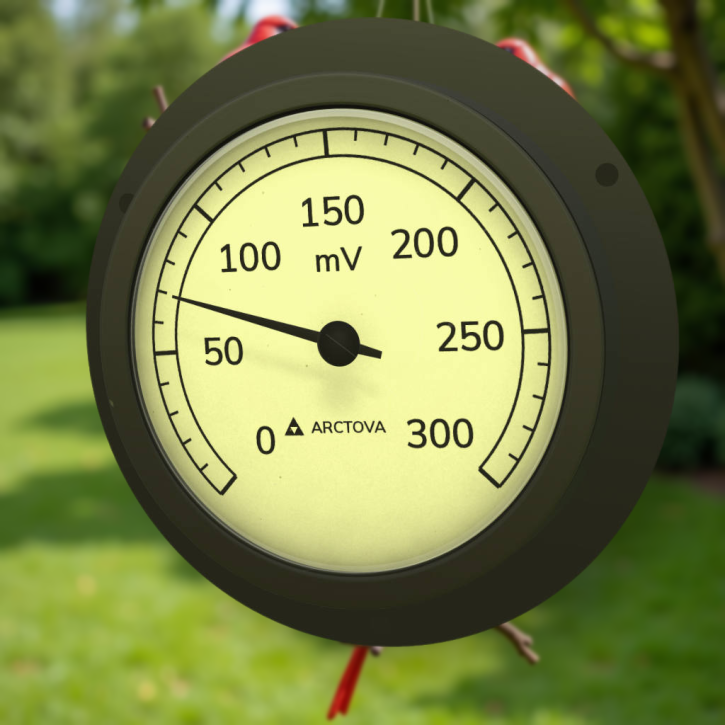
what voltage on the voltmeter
70 mV
